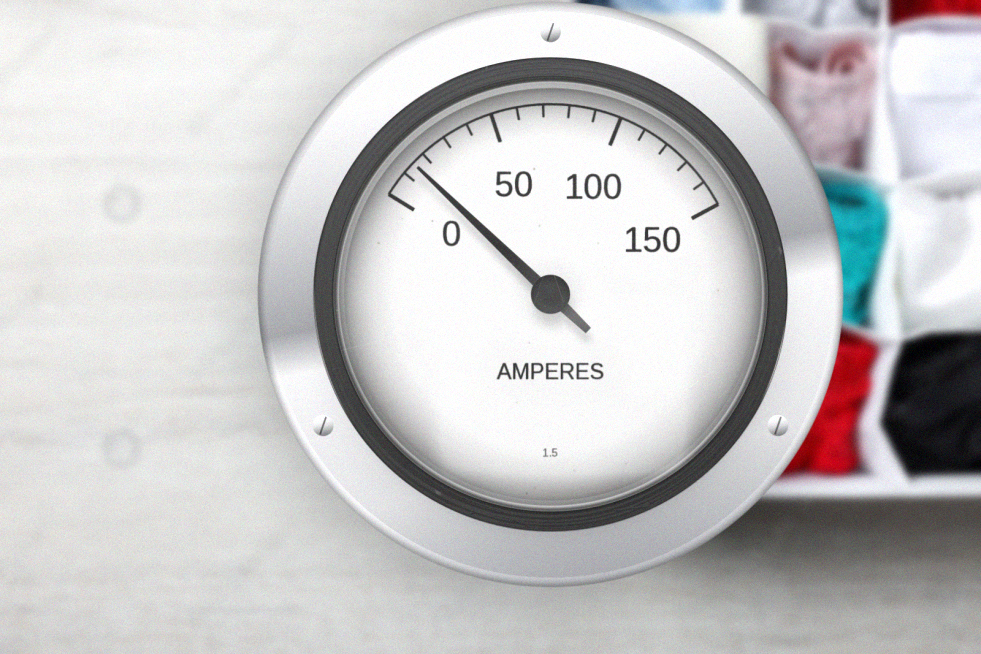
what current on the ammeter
15 A
